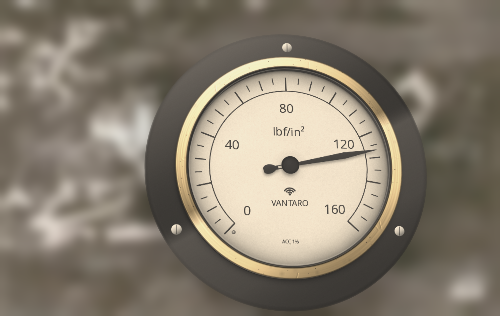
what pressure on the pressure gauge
127.5 psi
